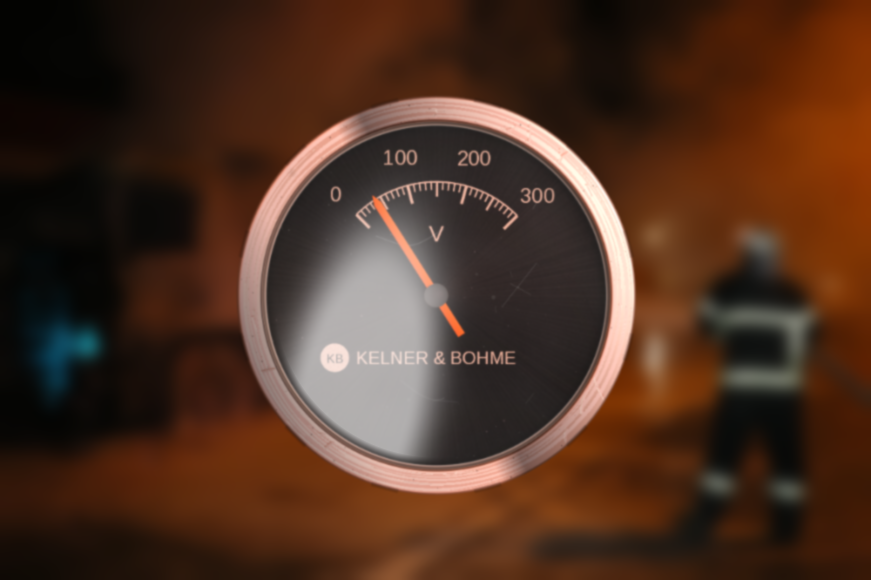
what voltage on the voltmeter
40 V
